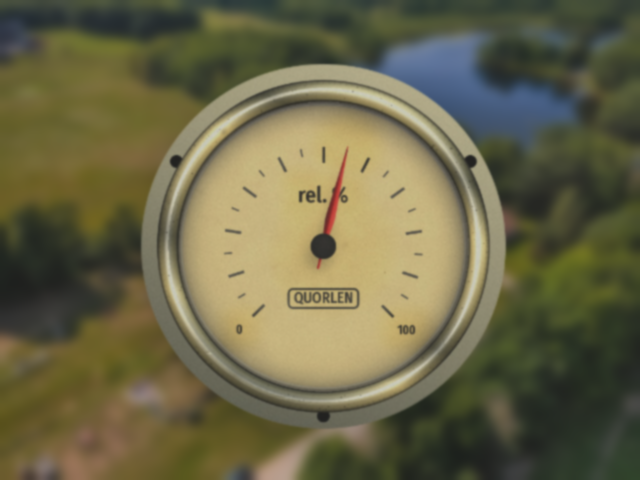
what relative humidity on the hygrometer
55 %
